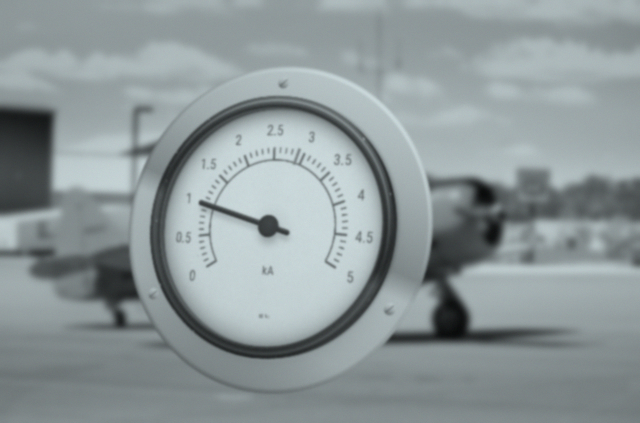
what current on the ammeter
1 kA
